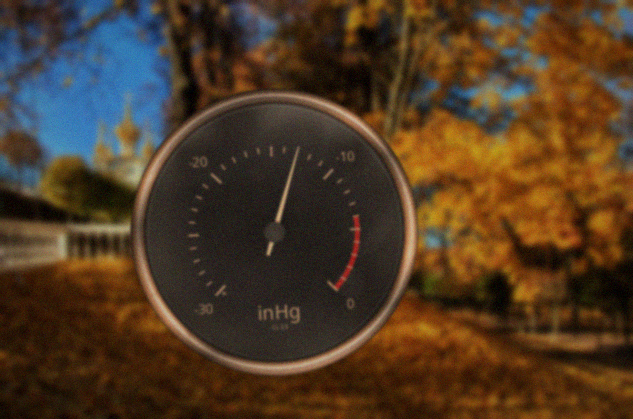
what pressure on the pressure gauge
-13 inHg
